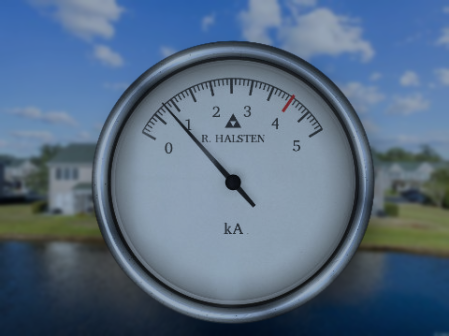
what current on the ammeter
0.8 kA
